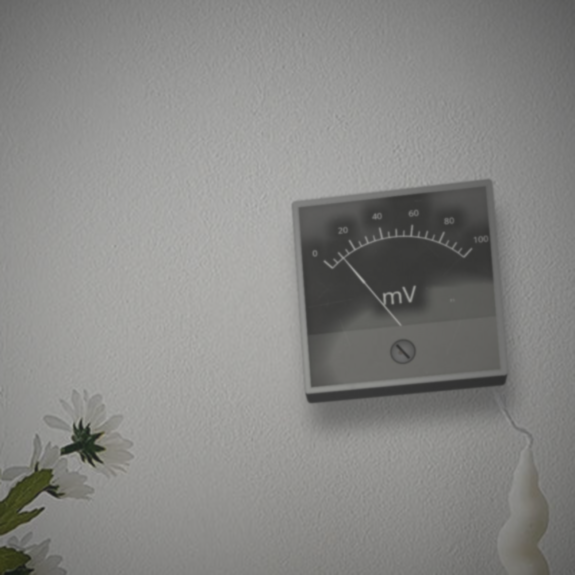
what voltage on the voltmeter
10 mV
